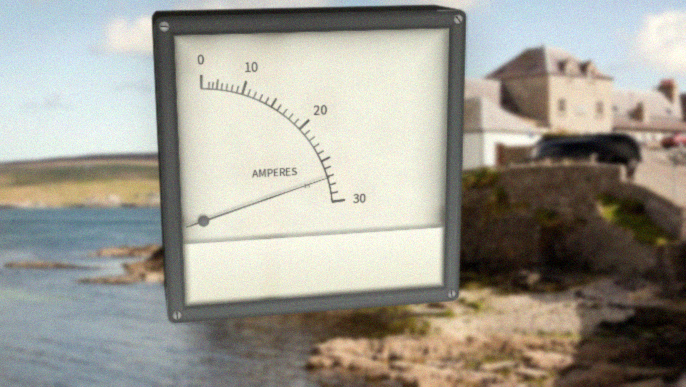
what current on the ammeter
27 A
